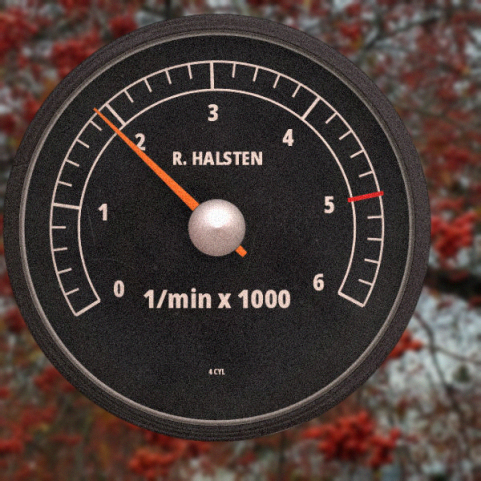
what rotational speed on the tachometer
1900 rpm
